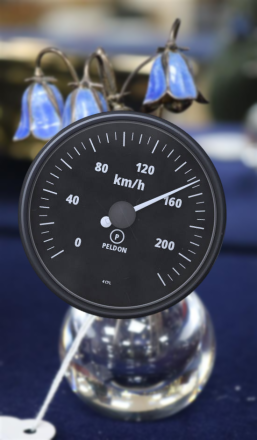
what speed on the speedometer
152.5 km/h
